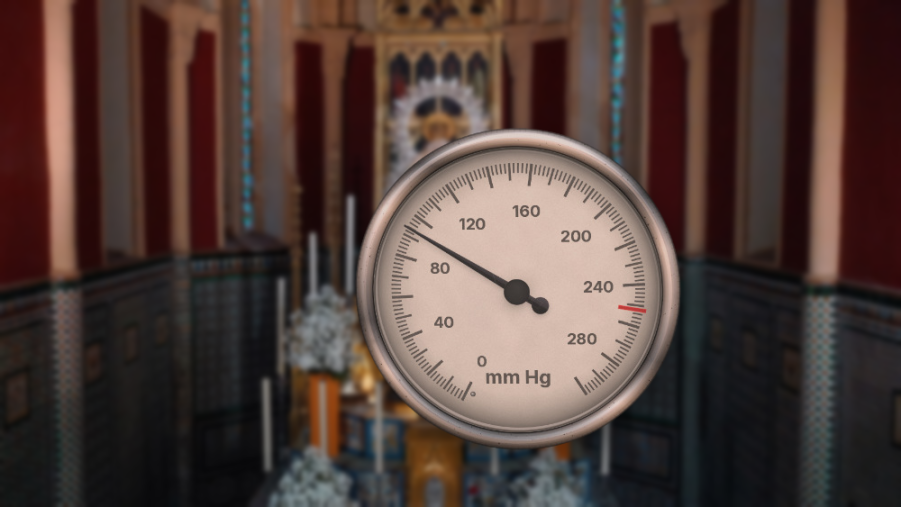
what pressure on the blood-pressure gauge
94 mmHg
